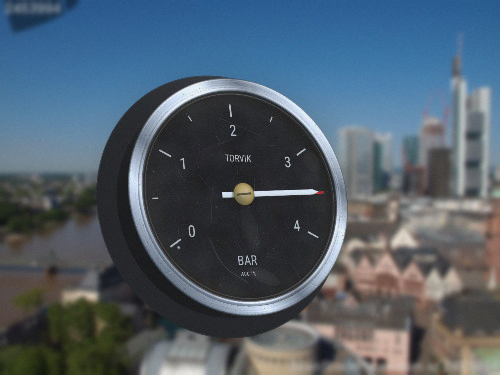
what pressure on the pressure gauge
3.5 bar
